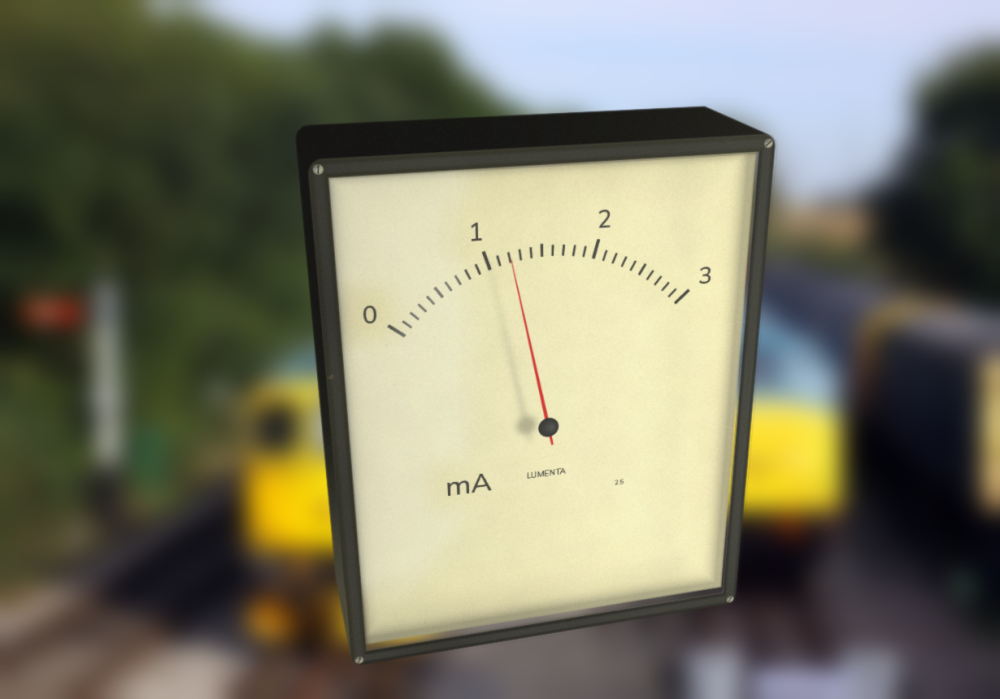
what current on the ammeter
1.2 mA
